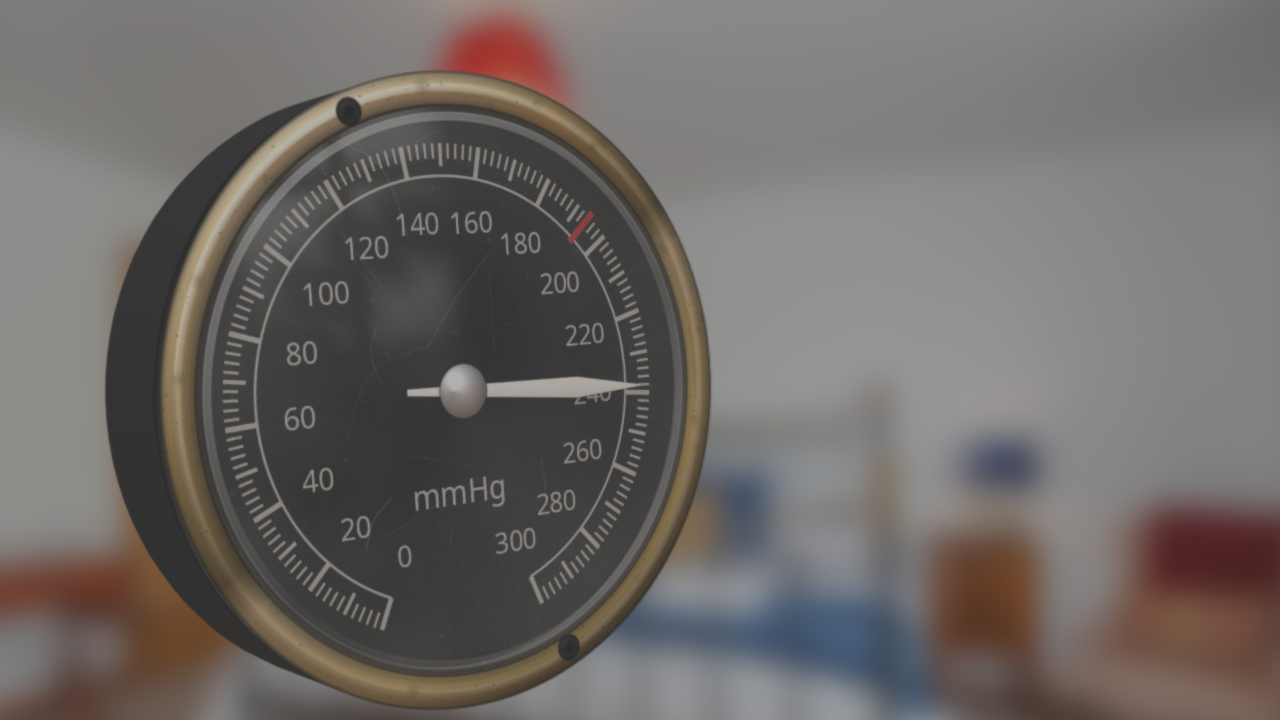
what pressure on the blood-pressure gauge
238 mmHg
